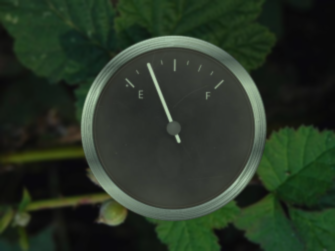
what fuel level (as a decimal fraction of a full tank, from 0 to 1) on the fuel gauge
0.25
